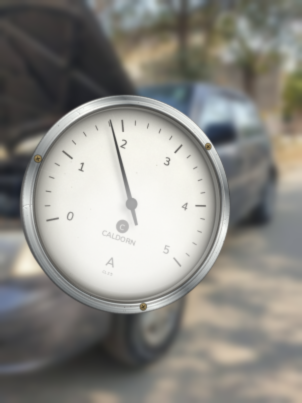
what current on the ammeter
1.8 A
